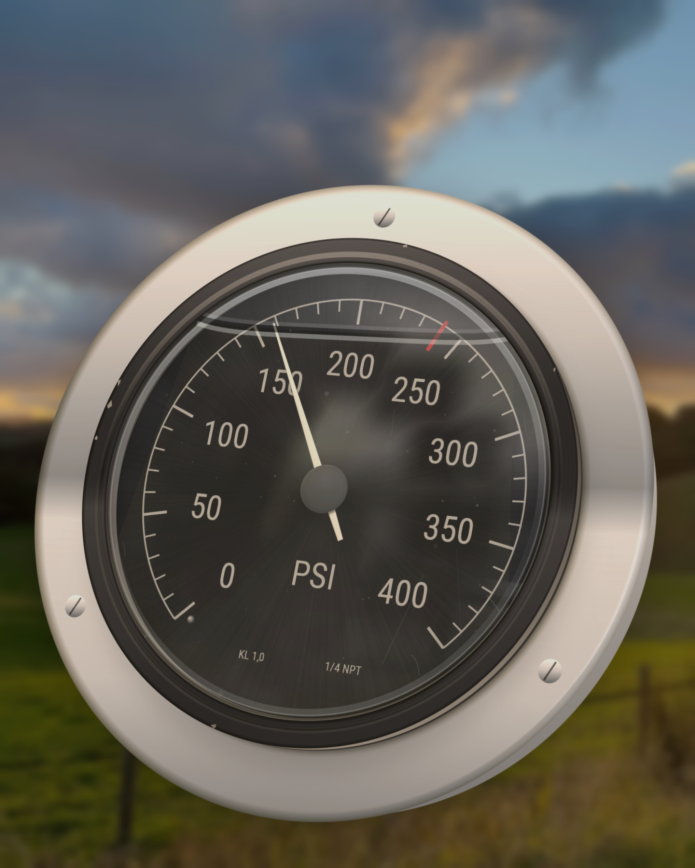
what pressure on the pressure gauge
160 psi
